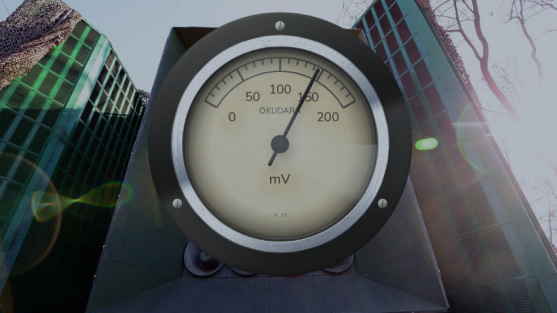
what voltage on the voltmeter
145 mV
